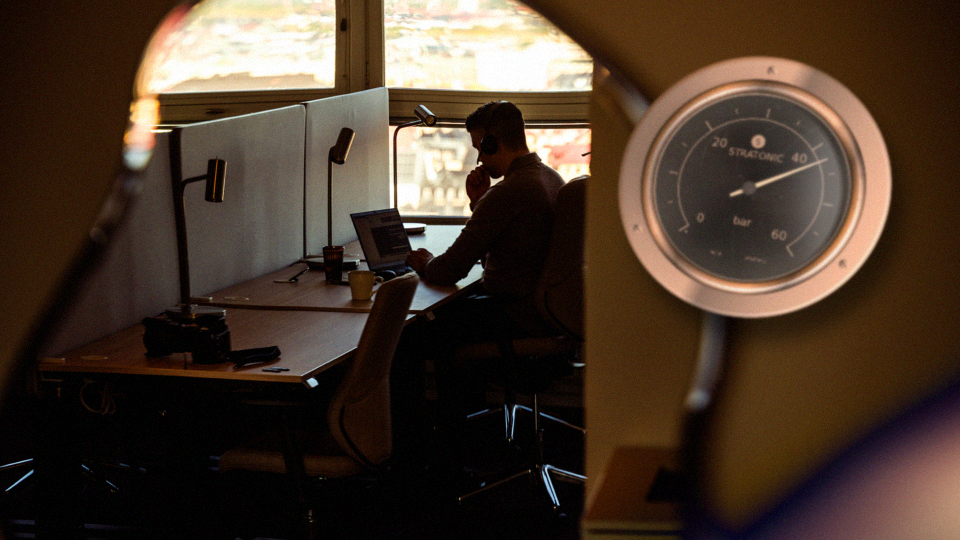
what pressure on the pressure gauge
42.5 bar
